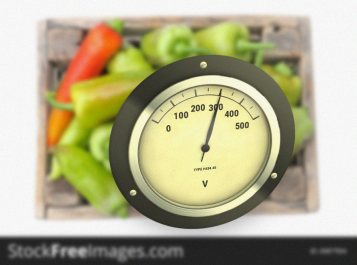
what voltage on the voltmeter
300 V
